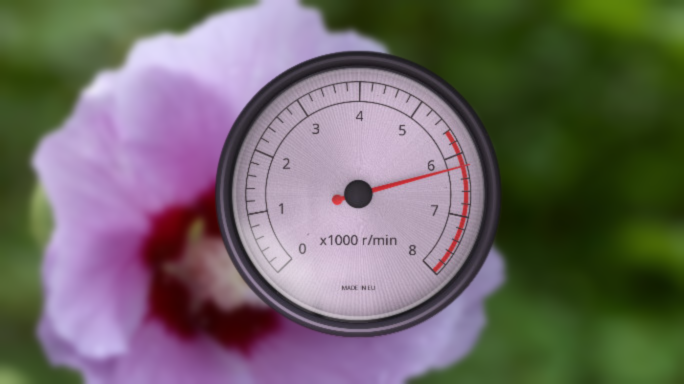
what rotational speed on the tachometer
6200 rpm
